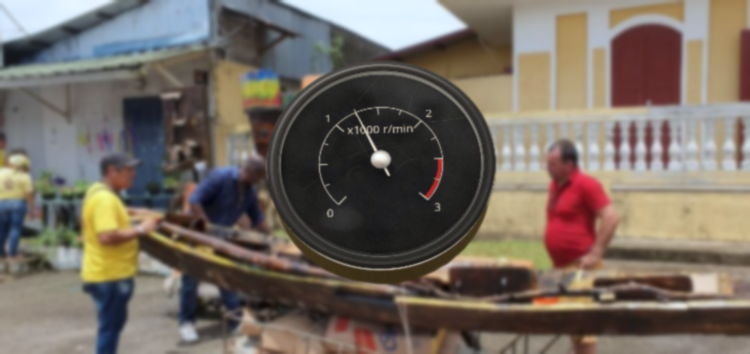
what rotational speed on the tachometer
1250 rpm
